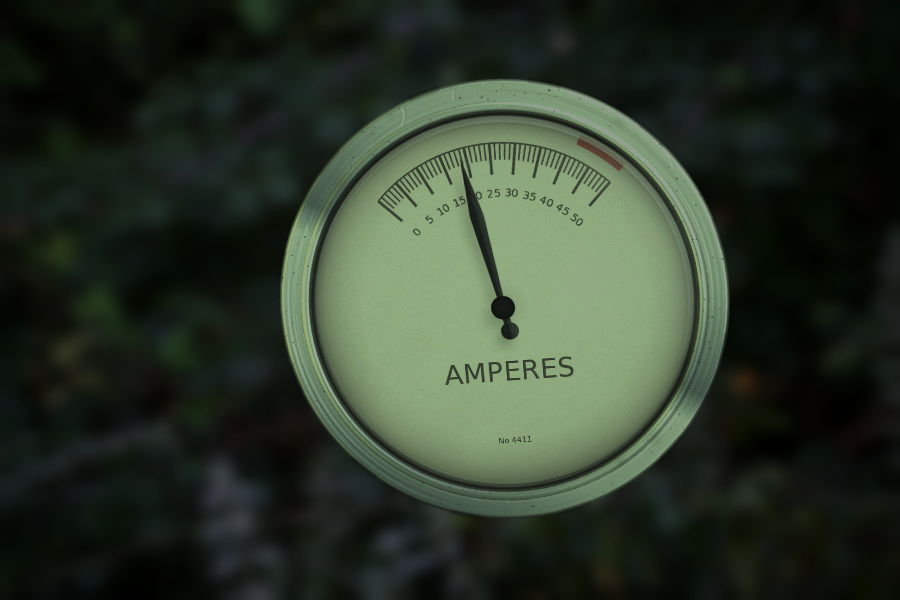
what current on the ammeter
19 A
